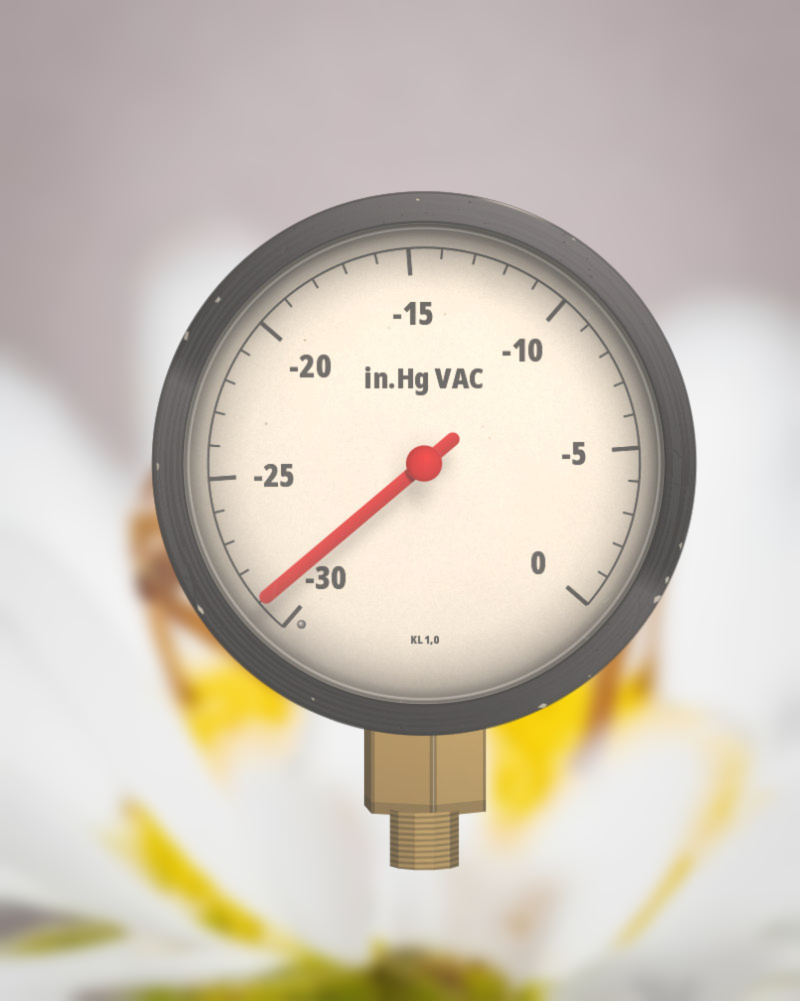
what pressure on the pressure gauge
-29 inHg
